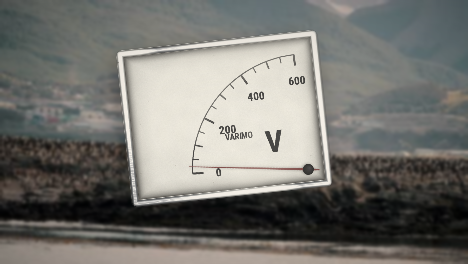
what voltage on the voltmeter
25 V
